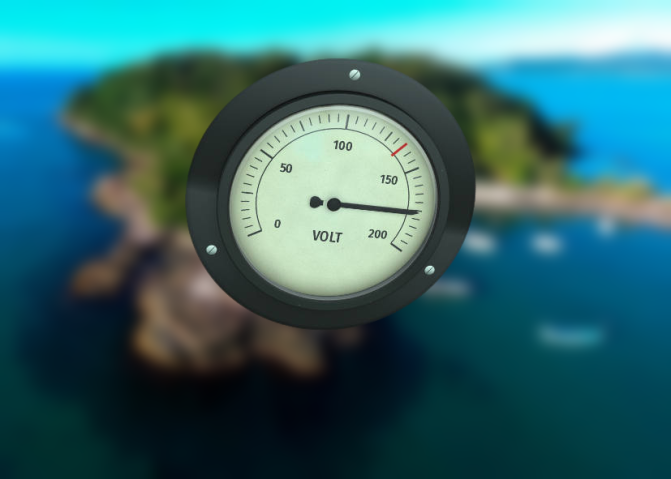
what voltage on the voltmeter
175 V
